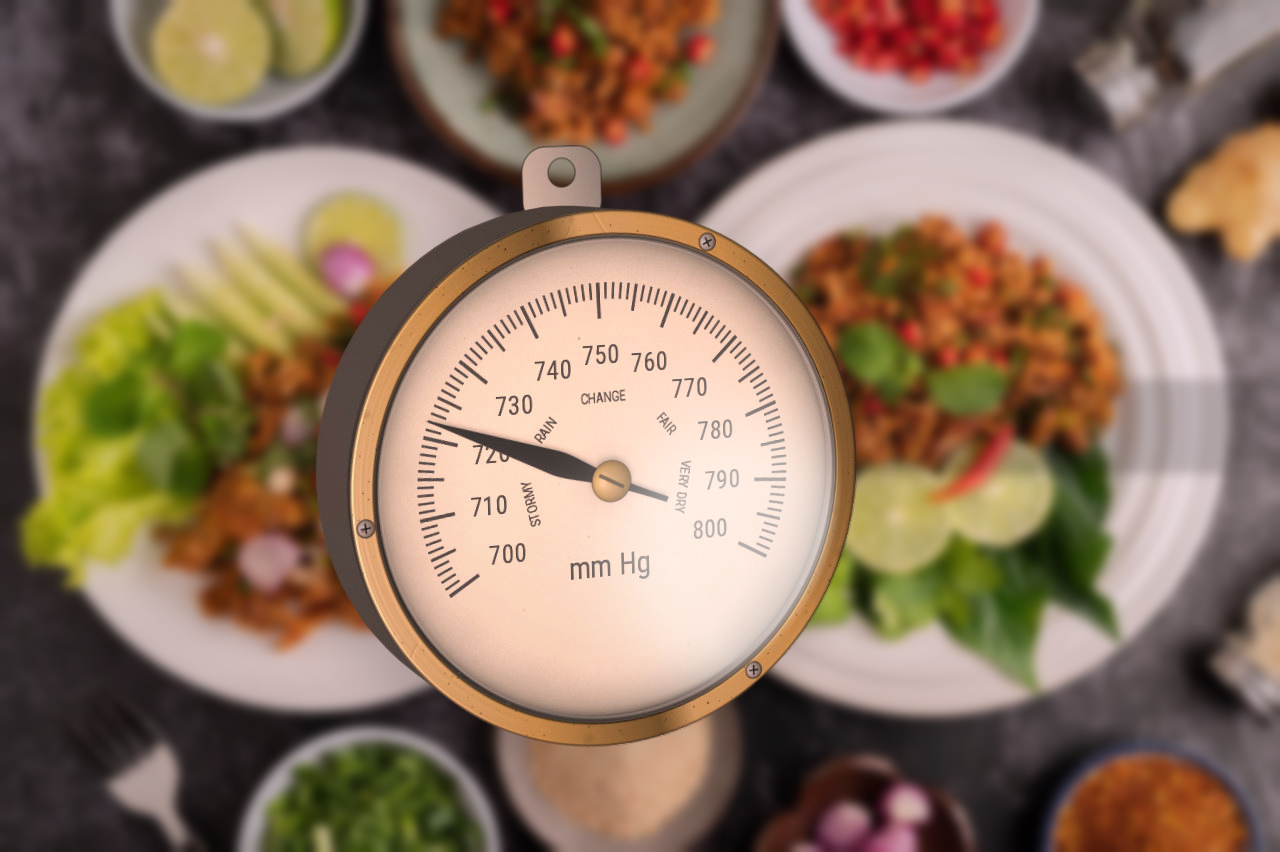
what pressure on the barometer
722 mmHg
